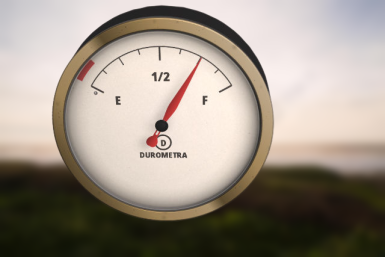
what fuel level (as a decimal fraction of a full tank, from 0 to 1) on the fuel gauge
0.75
